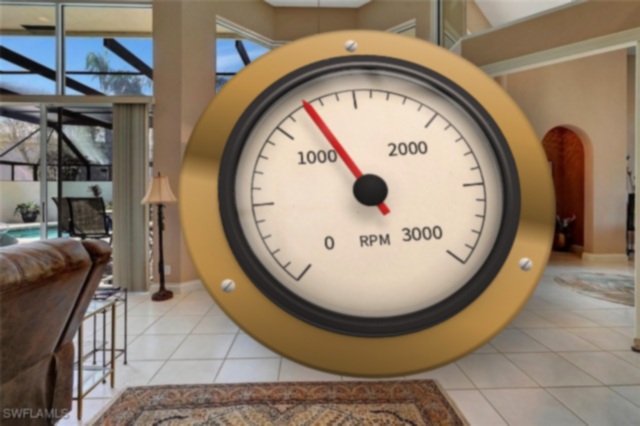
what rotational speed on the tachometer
1200 rpm
